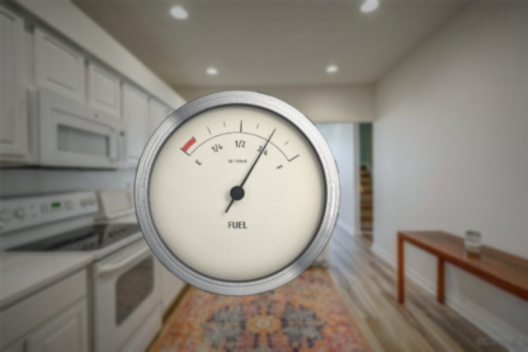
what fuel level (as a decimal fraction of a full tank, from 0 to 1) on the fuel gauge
0.75
